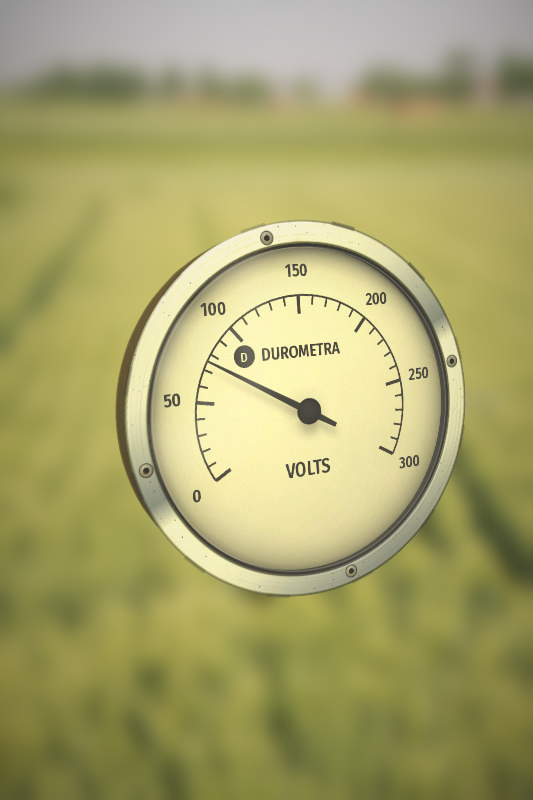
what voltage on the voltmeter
75 V
